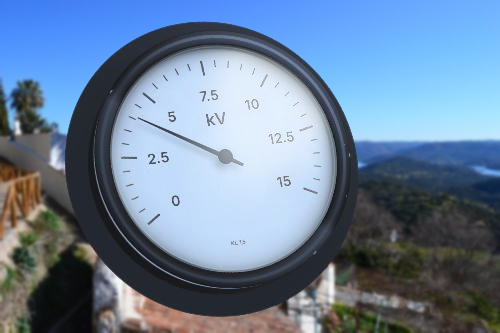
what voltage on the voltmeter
4 kV
